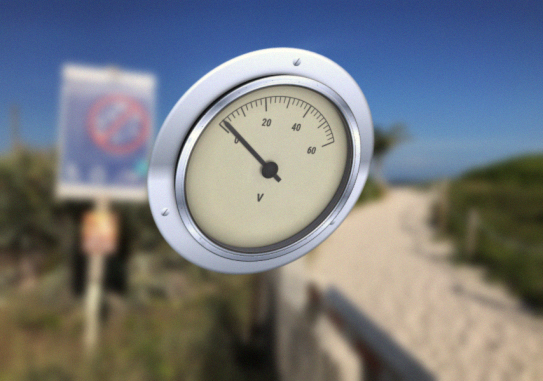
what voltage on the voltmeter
2 V
